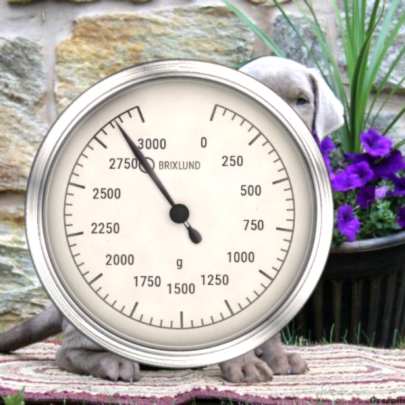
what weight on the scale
2875 g
